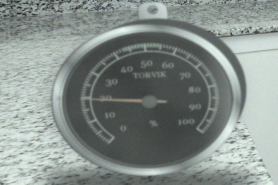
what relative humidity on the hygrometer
20 %
